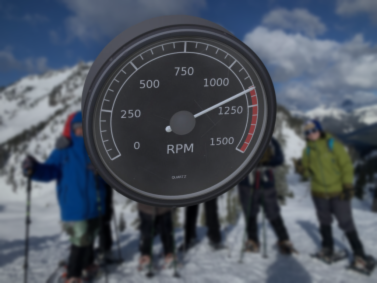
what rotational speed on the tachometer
1150 rpm
